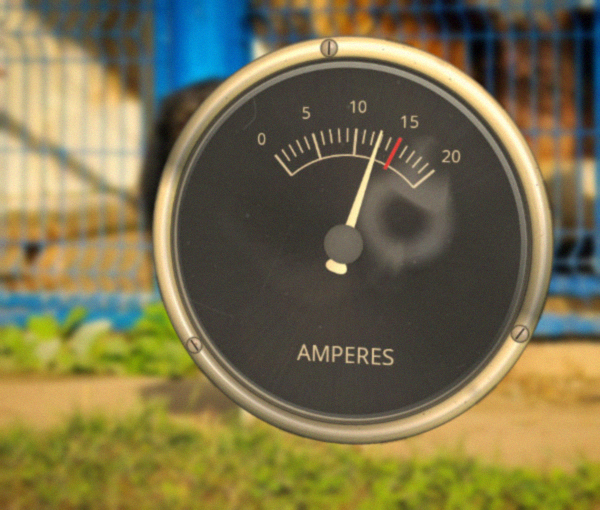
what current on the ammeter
13 A
